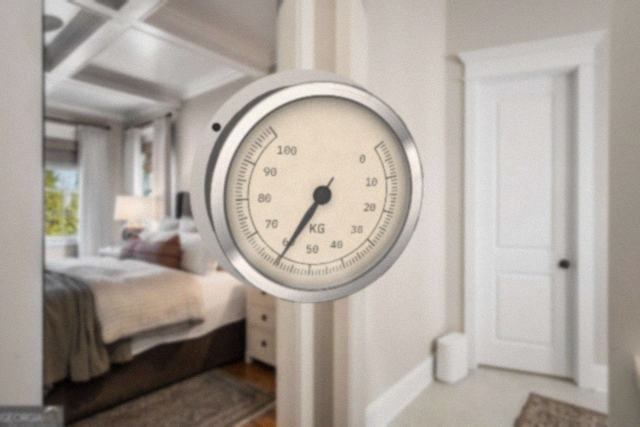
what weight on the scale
60 kg
